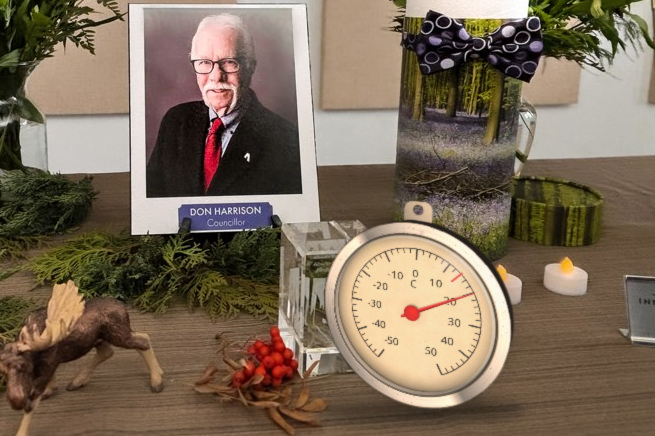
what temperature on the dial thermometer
20 °C
